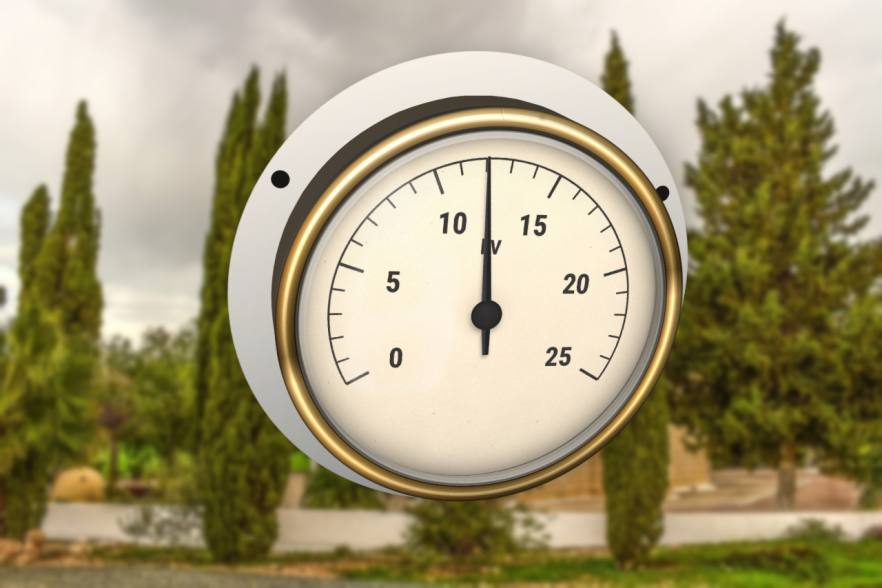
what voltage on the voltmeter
12 kV
